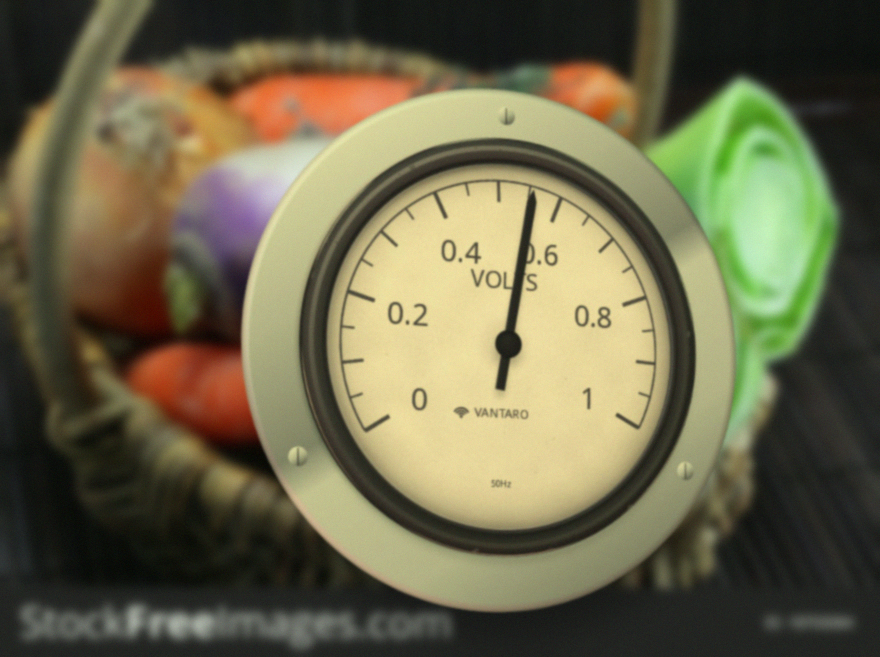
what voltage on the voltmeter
0.55 V
